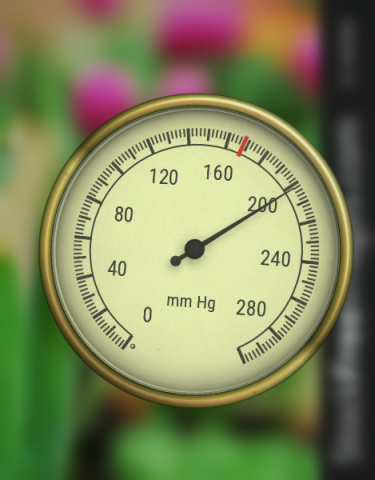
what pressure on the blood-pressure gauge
202 mmHg
